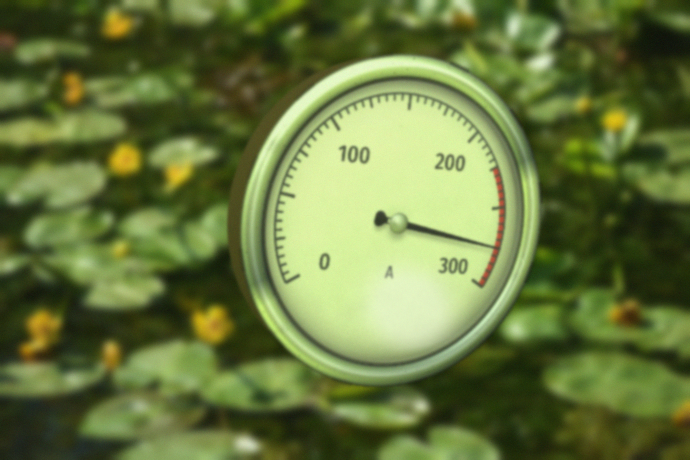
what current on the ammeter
275 A
